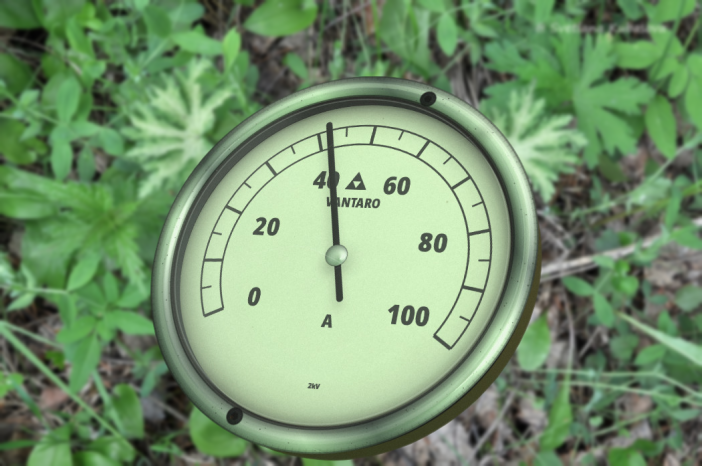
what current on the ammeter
42.5 A
